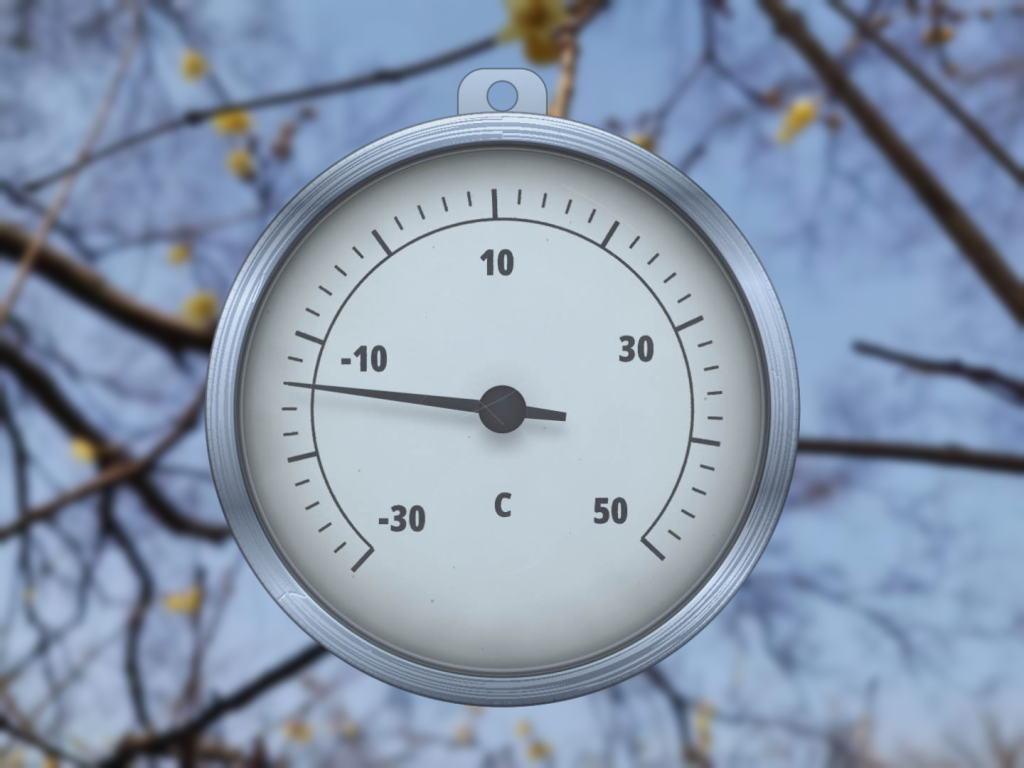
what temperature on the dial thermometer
-14 °C
